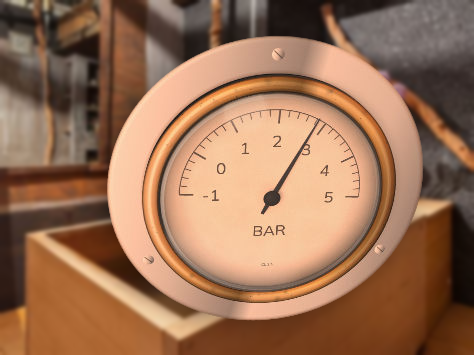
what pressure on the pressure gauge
2.8 bar
